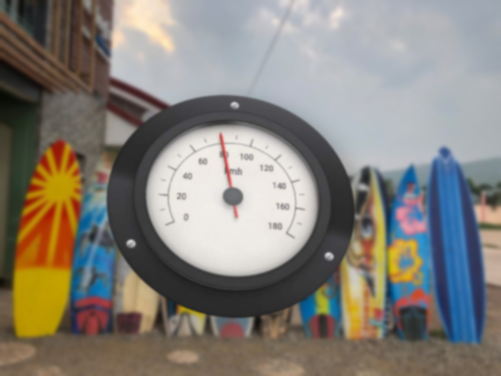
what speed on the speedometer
80 km/h
